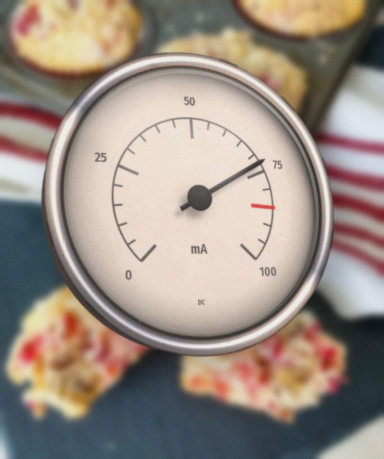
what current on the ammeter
72.5 mA
